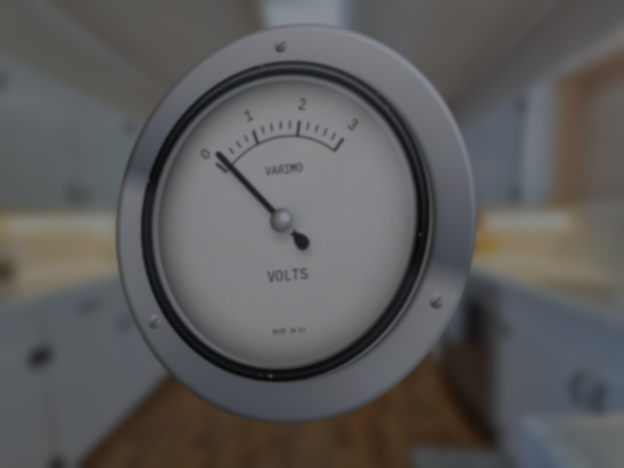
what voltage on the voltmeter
0.2 V
